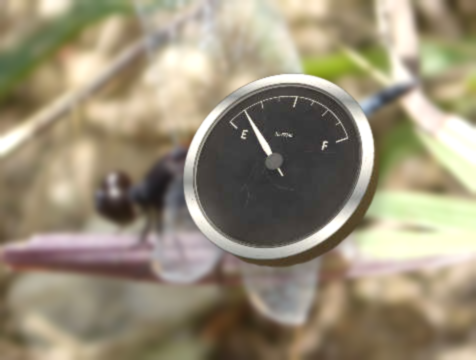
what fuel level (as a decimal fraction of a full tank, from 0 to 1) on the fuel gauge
0.125
